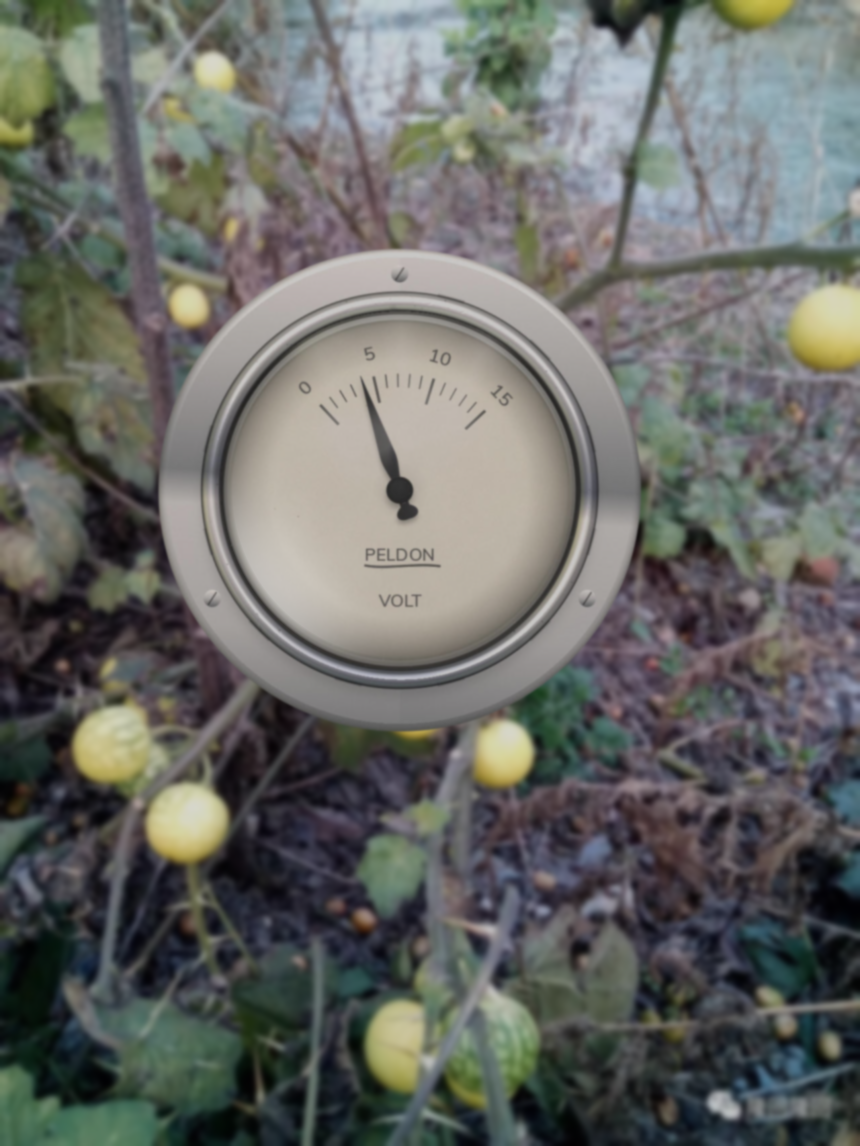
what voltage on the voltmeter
4 V
